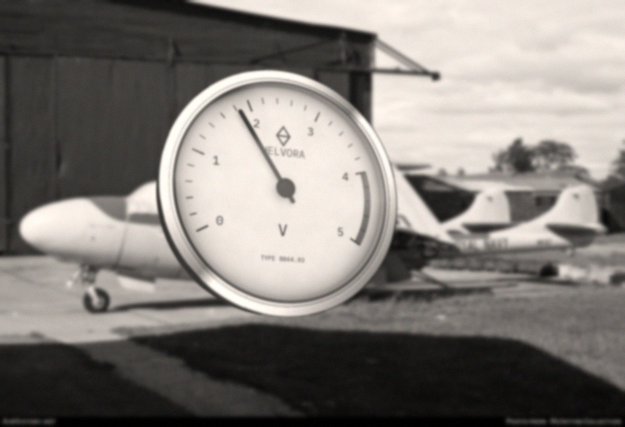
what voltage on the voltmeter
1.8 V
